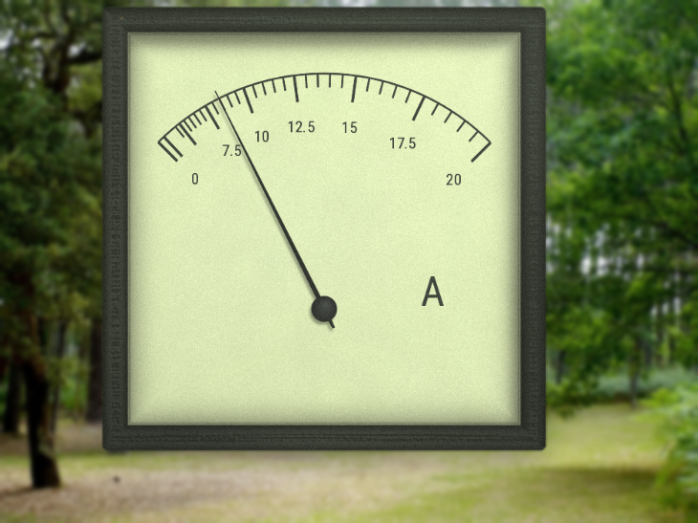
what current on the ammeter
8.5 A
